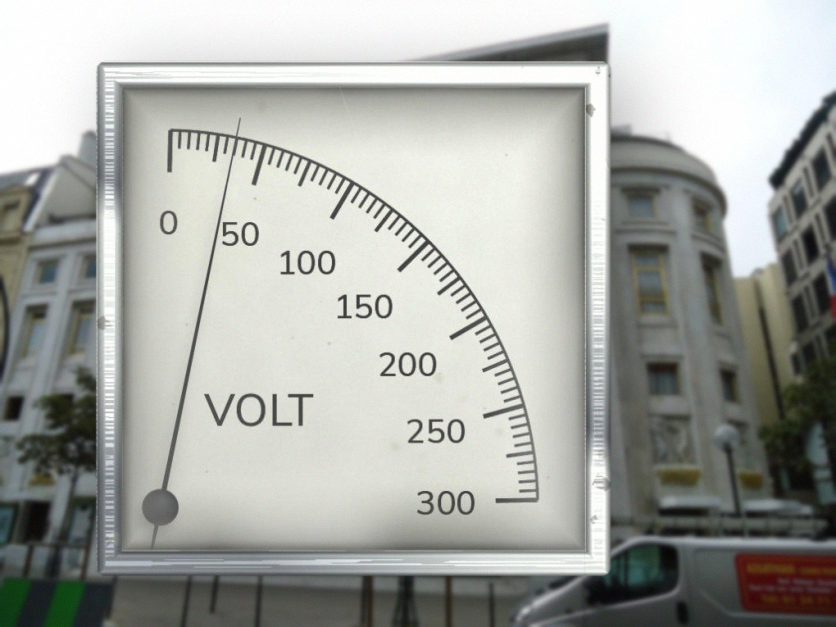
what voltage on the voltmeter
35 V
